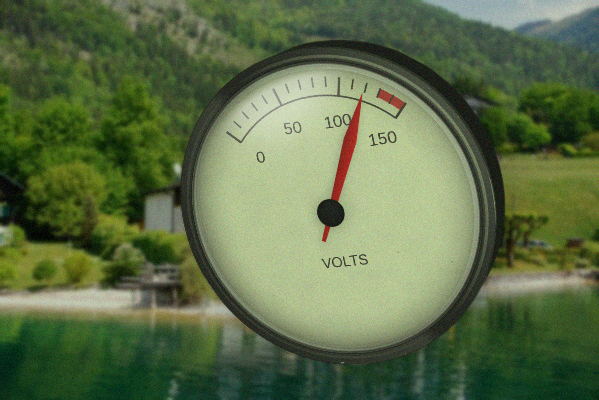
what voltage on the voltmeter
120 V
